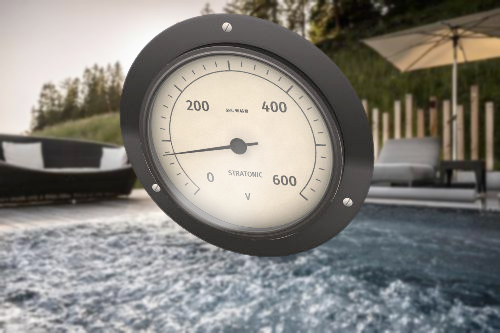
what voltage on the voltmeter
80 V
